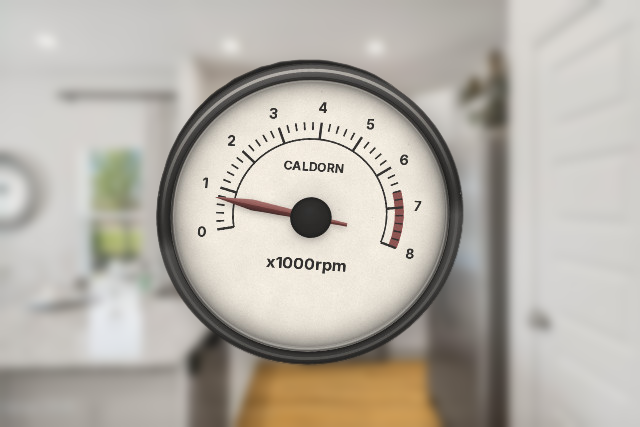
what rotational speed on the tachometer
800 rpm
